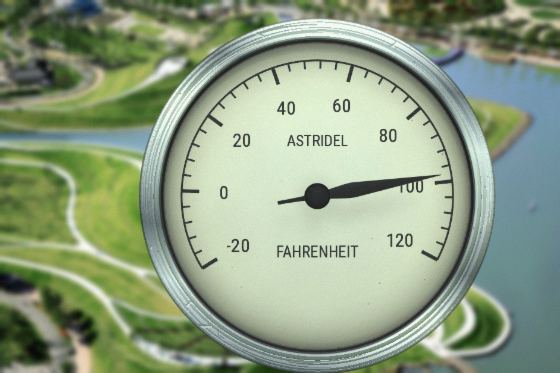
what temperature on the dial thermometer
98 °F
